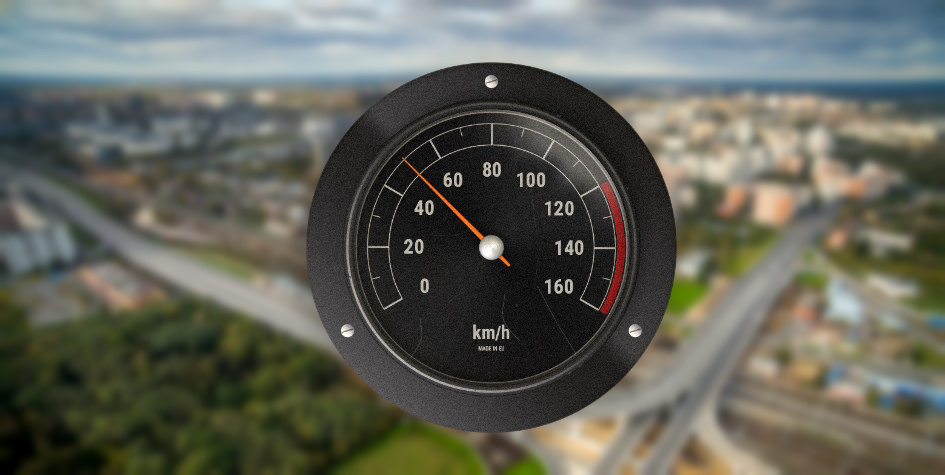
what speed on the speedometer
50 km/h
